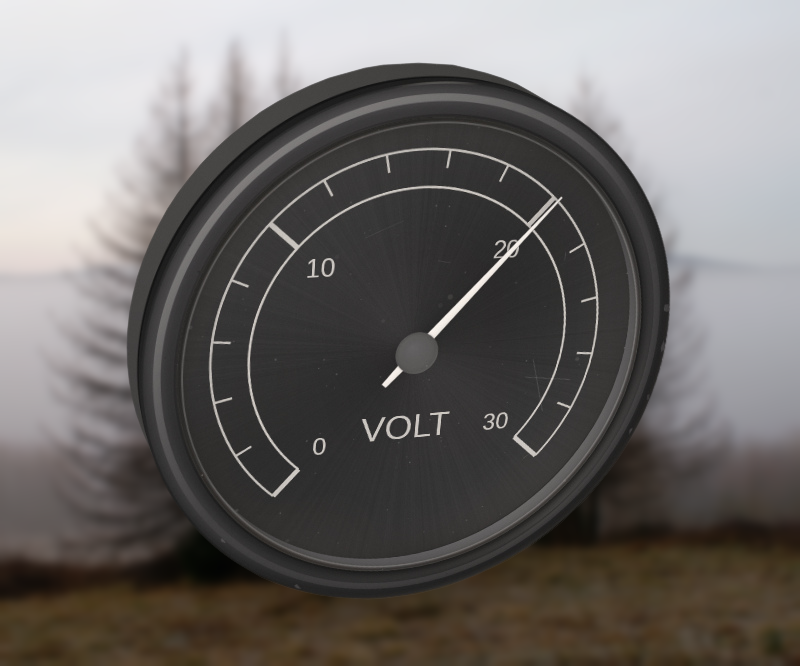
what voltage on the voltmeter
20 V
